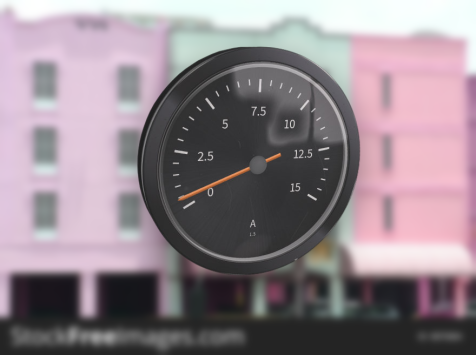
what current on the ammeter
0.5 A
